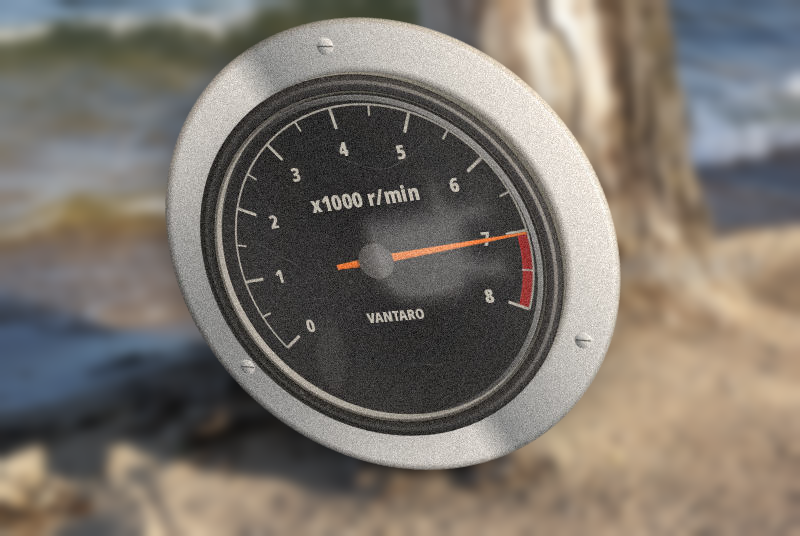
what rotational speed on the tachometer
7000 rpm
